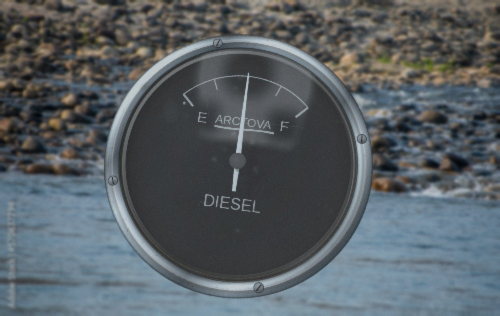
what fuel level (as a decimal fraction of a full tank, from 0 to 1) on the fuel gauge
0.5
